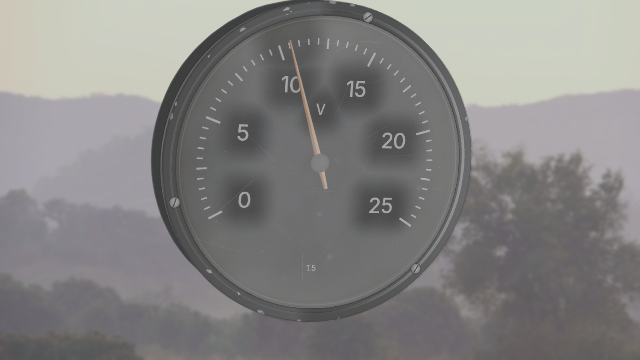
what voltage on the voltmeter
10.5 V
